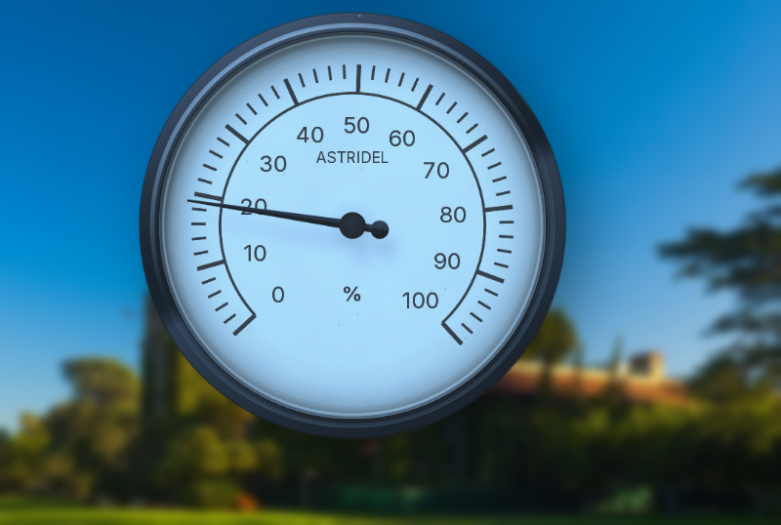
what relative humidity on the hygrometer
19 %
